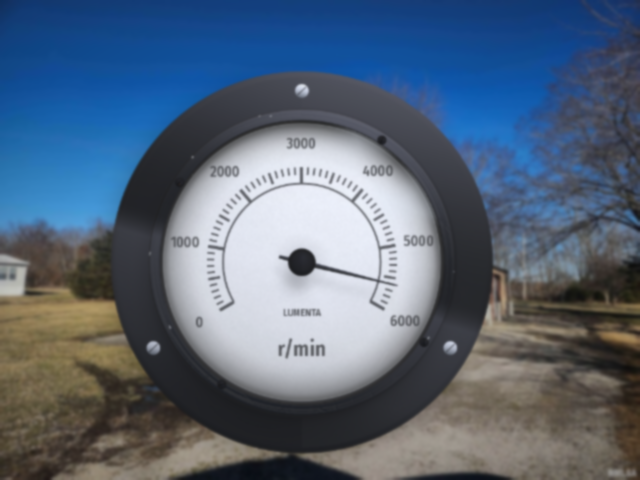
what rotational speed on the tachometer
5600 rpm
